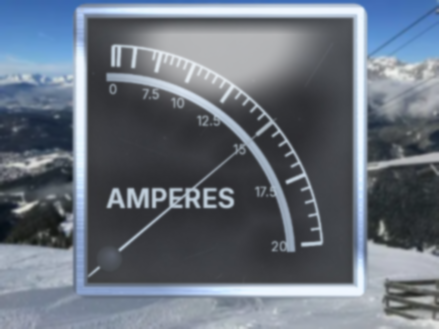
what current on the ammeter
15 A
